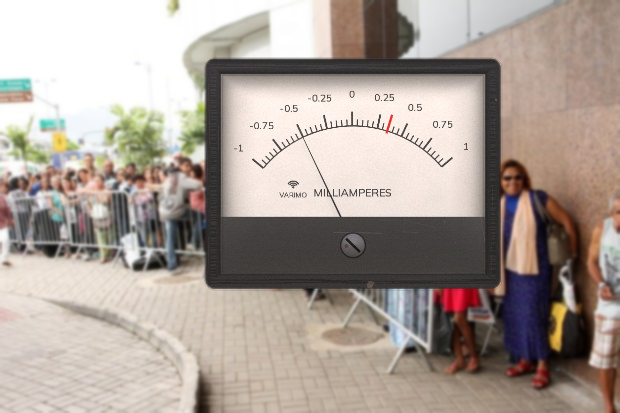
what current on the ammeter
-0.5 mA
